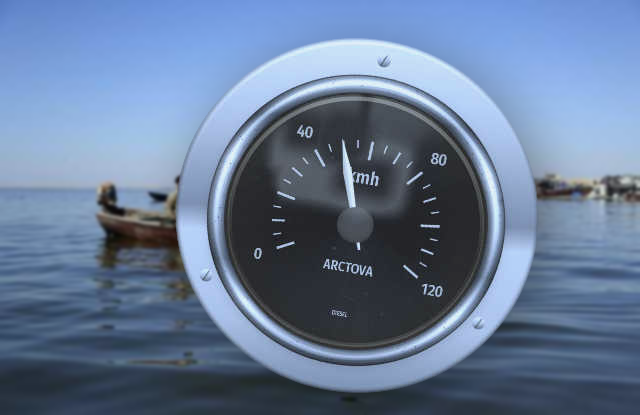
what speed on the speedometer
50 km/h
